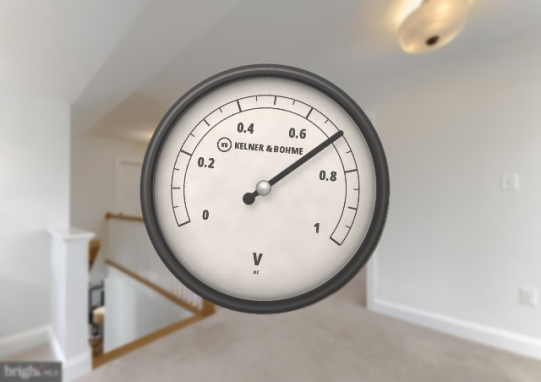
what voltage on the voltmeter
0.7 V
